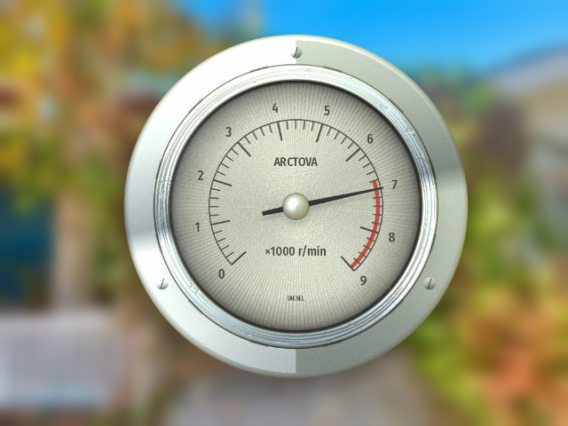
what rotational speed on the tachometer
7000 rpm
